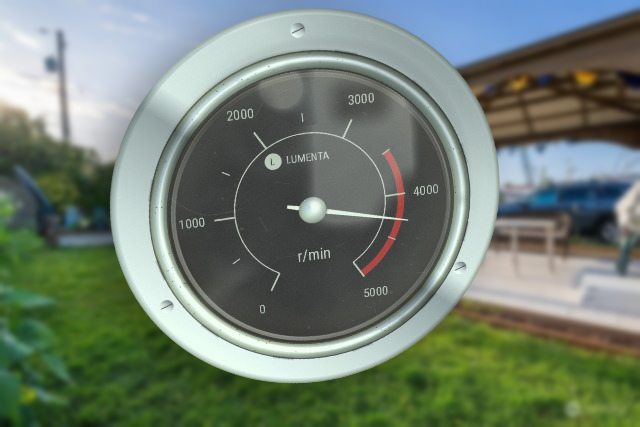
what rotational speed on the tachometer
4250 rpm
